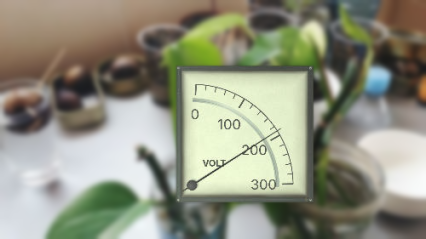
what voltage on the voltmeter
190 V
